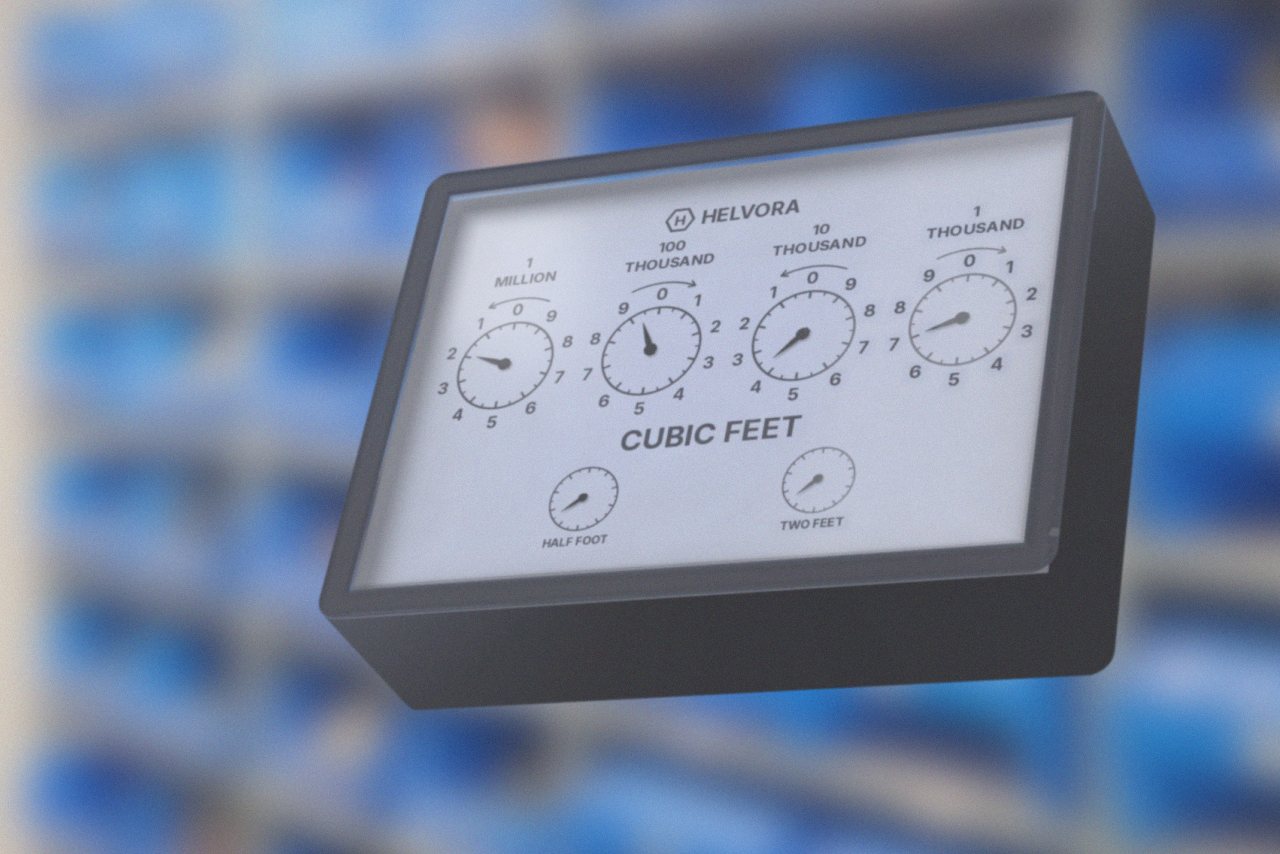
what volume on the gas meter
193700 ft³
